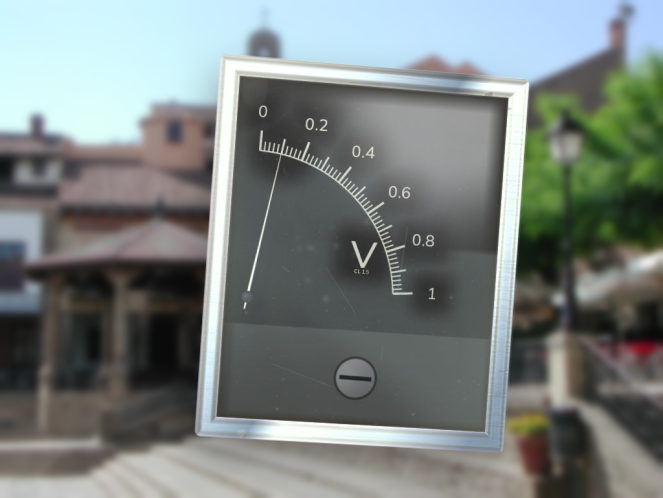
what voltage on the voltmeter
0.1 V
